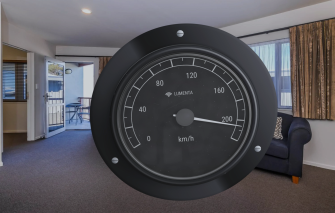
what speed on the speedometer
205 km/h
